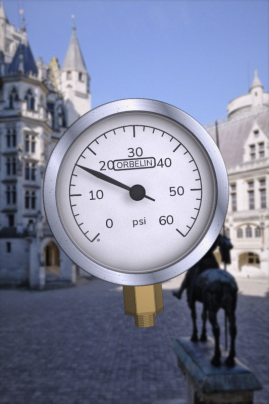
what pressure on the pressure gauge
16 psi
